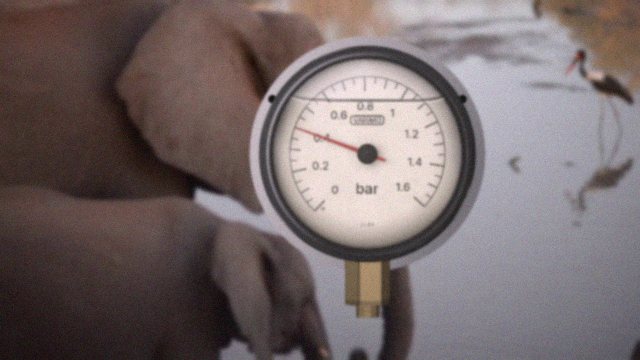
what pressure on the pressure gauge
0.4 bar
